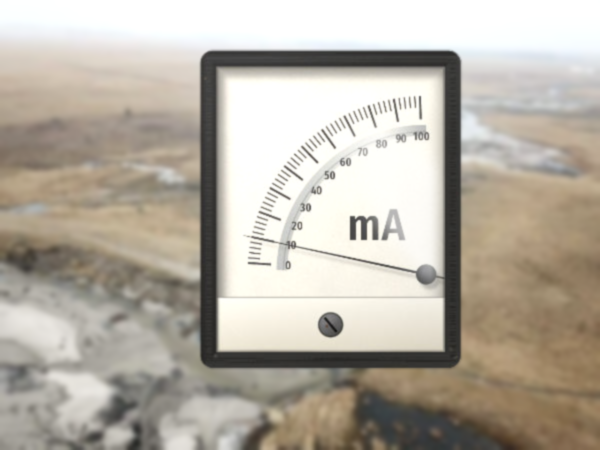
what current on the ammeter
10 mA
